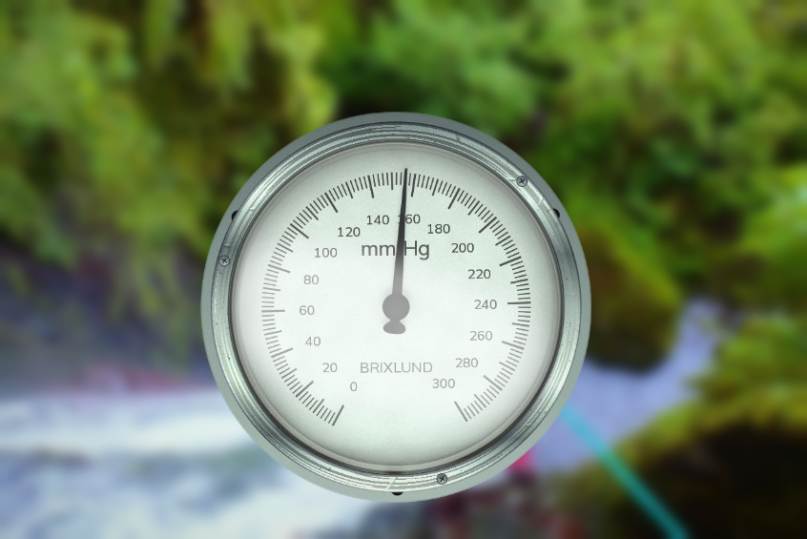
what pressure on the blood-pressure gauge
156 mmHg
